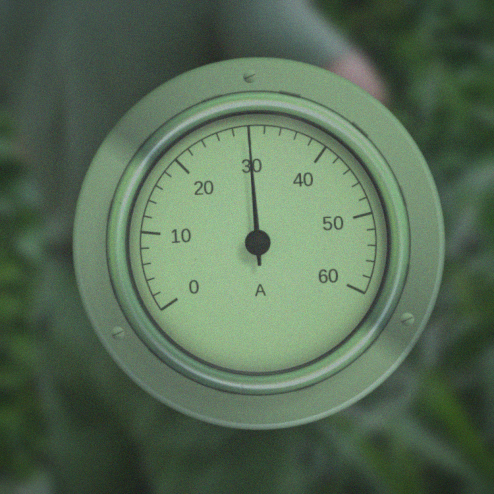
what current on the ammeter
30 A
